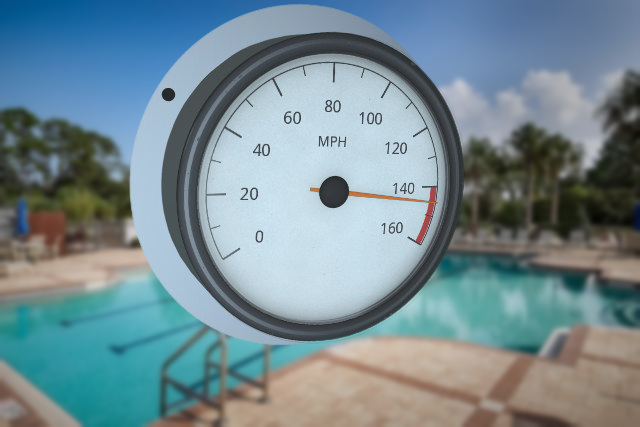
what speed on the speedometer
145 mph
